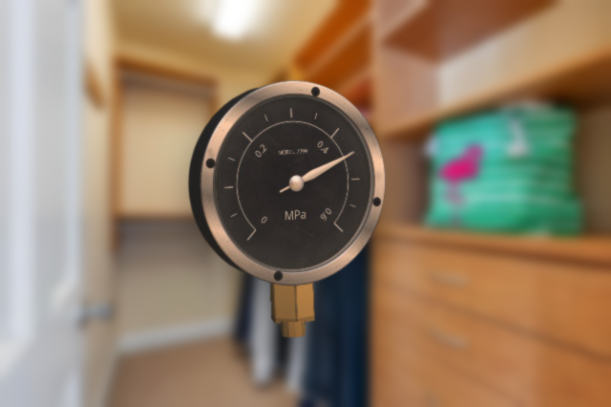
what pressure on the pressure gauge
0.45 MPa
